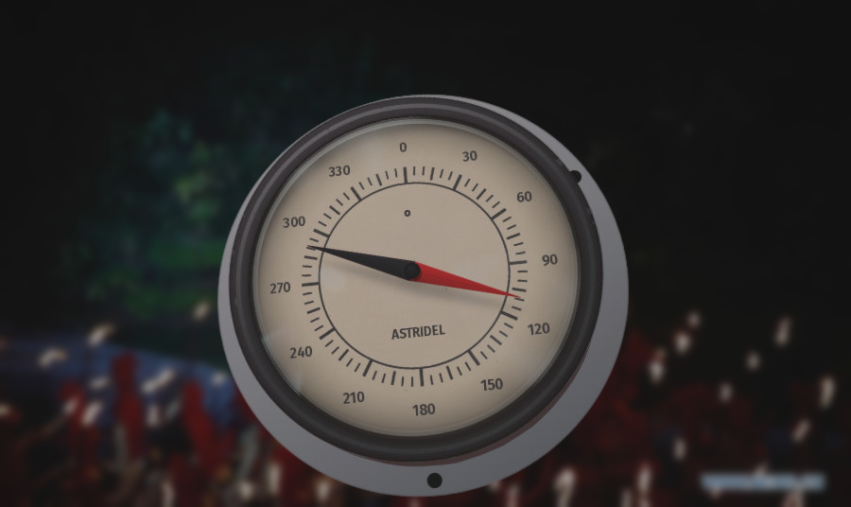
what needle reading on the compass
110 °
